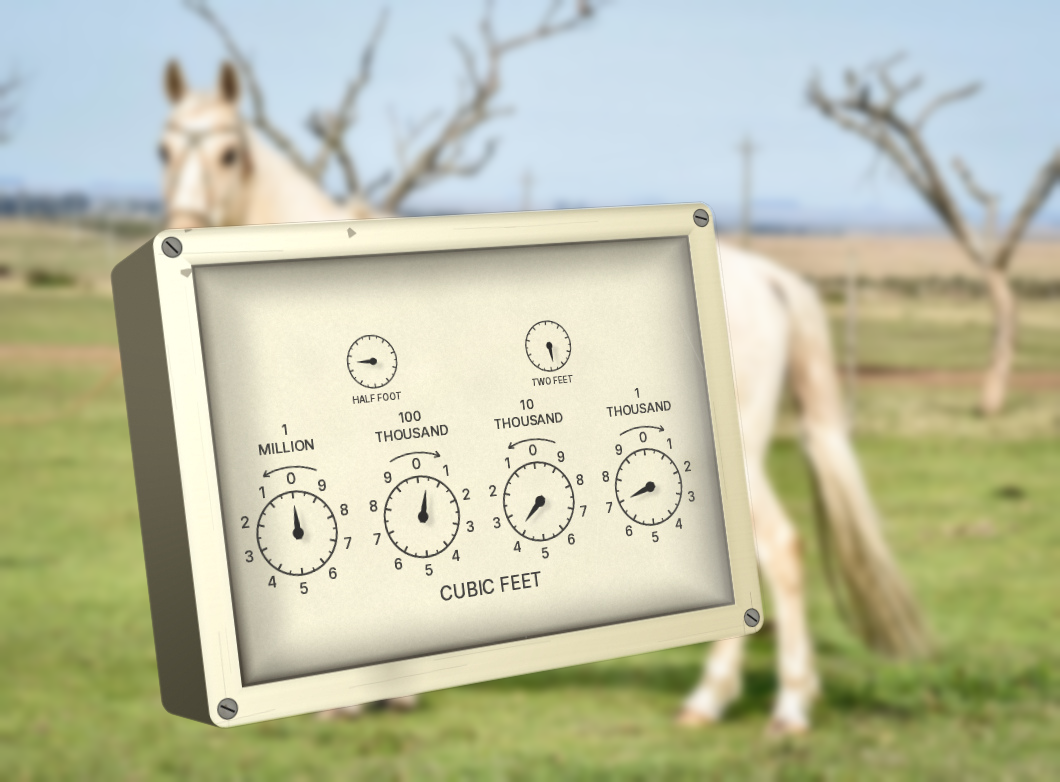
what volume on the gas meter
3700 ft³
